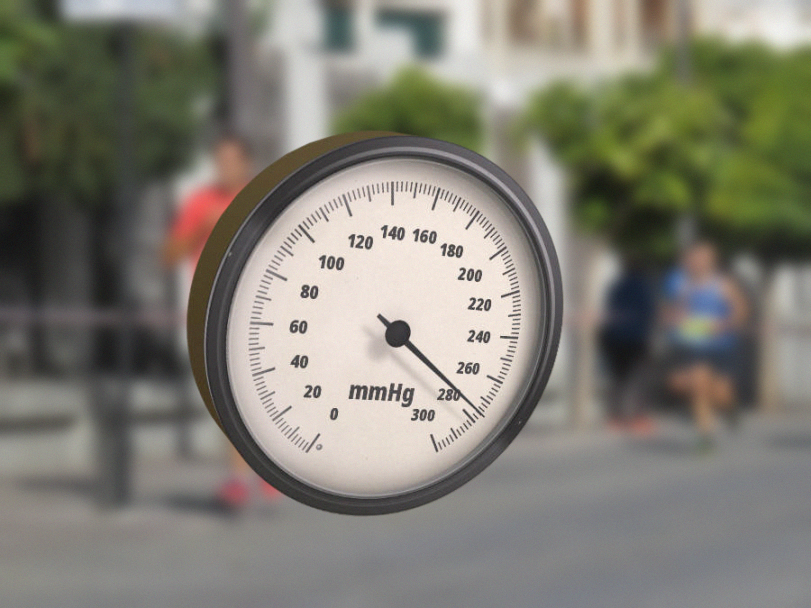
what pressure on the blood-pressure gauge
276 mmHg
